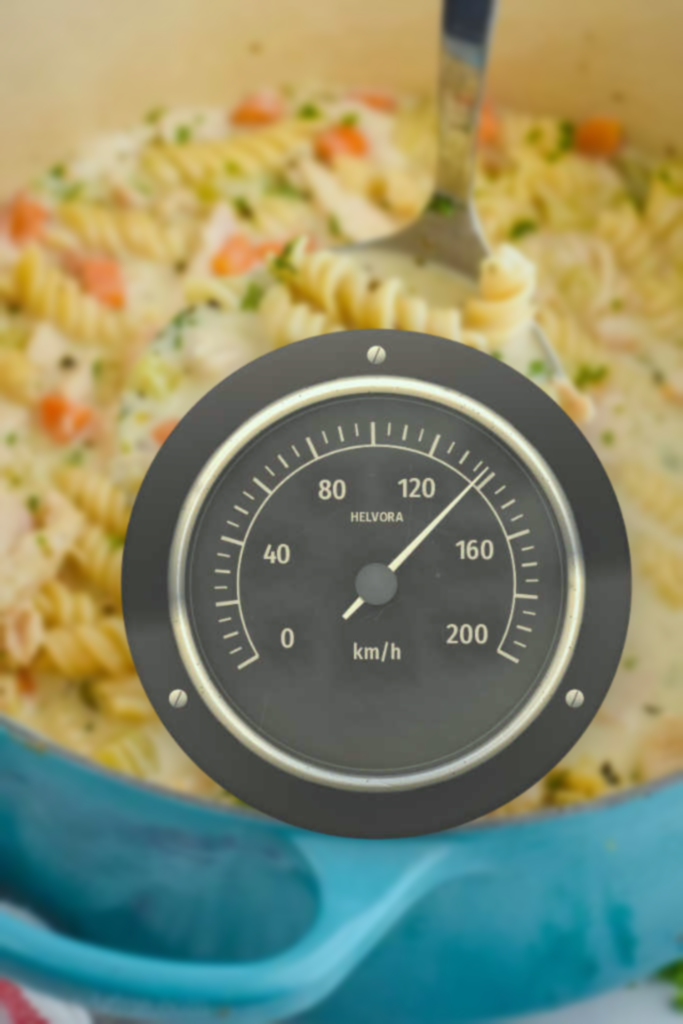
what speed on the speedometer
137.5 km/h
